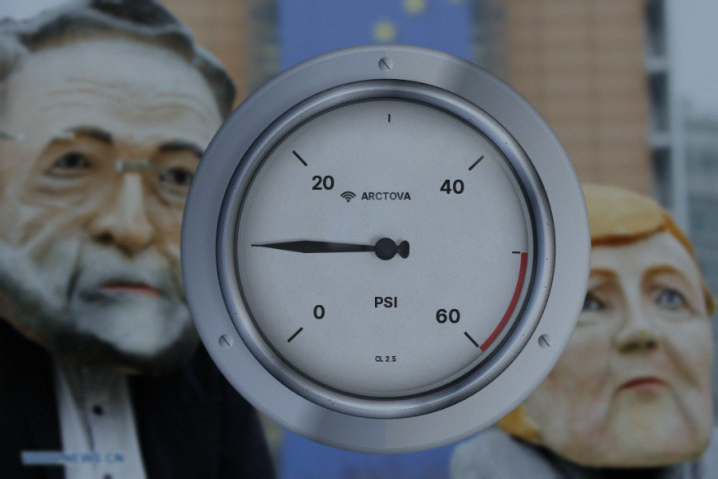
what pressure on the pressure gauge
10 psi
